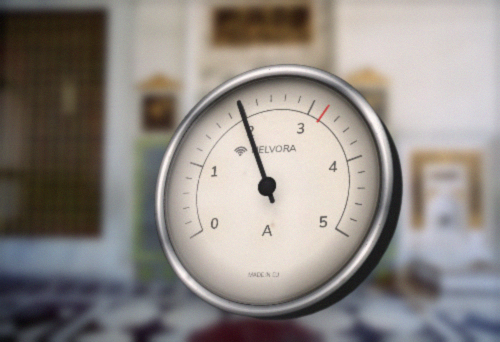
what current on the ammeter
2 A
